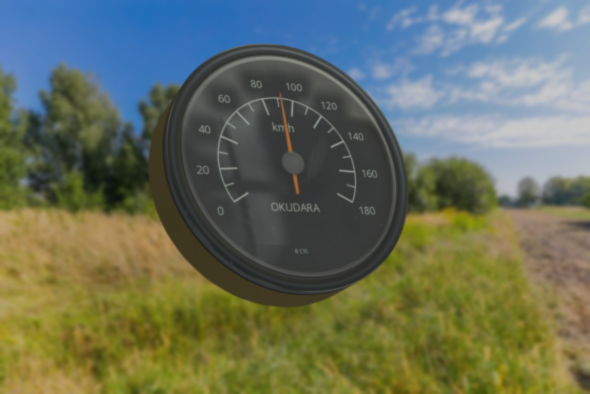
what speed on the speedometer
90 km/h
